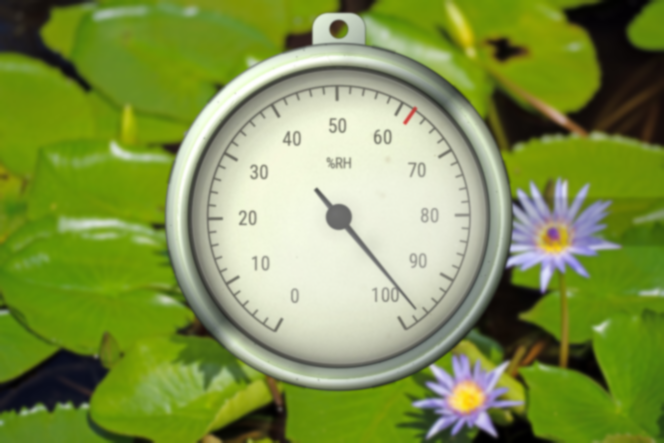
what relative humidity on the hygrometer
97 %
